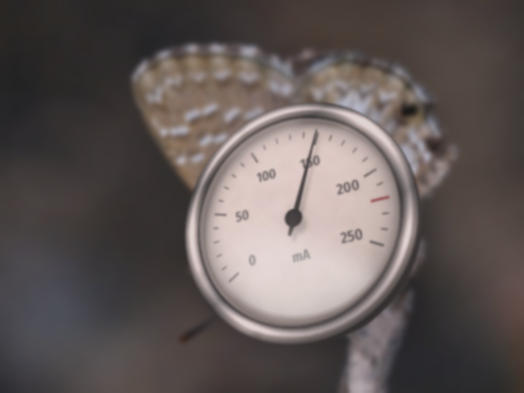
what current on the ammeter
150 mA
